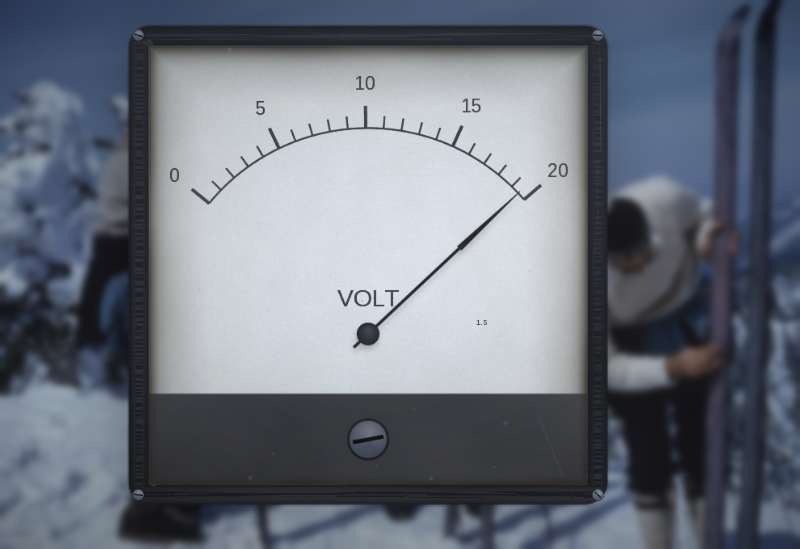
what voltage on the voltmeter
19.5 V
